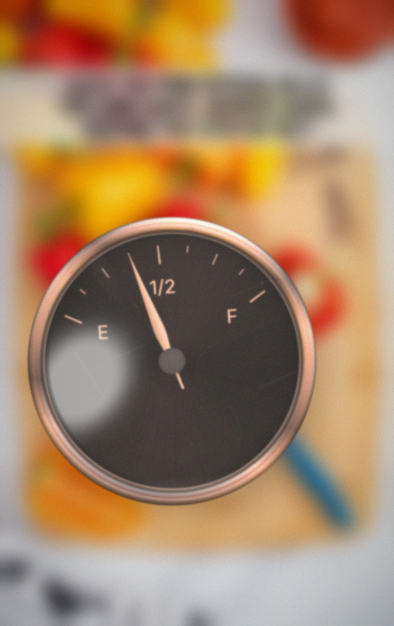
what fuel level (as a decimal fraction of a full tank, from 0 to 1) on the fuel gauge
0.375
